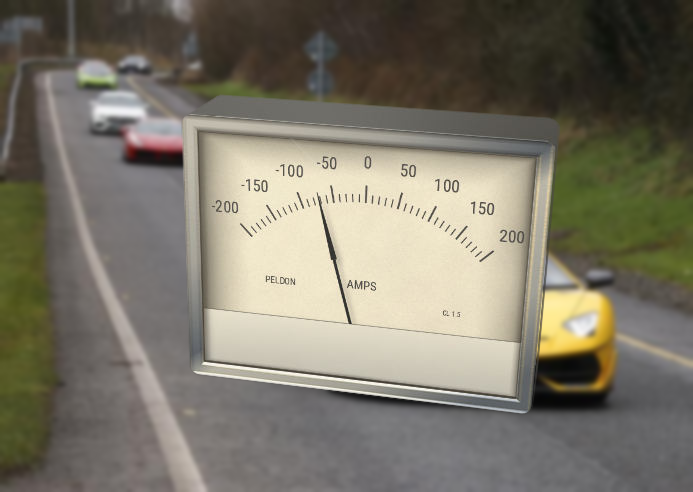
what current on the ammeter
-70 A
